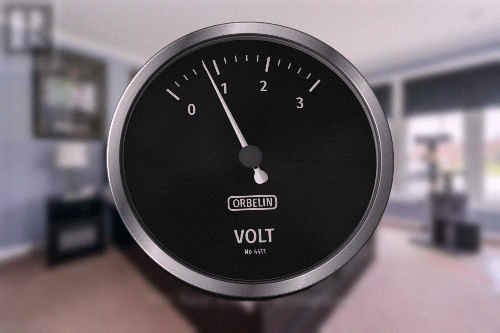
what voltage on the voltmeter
0.8 V
